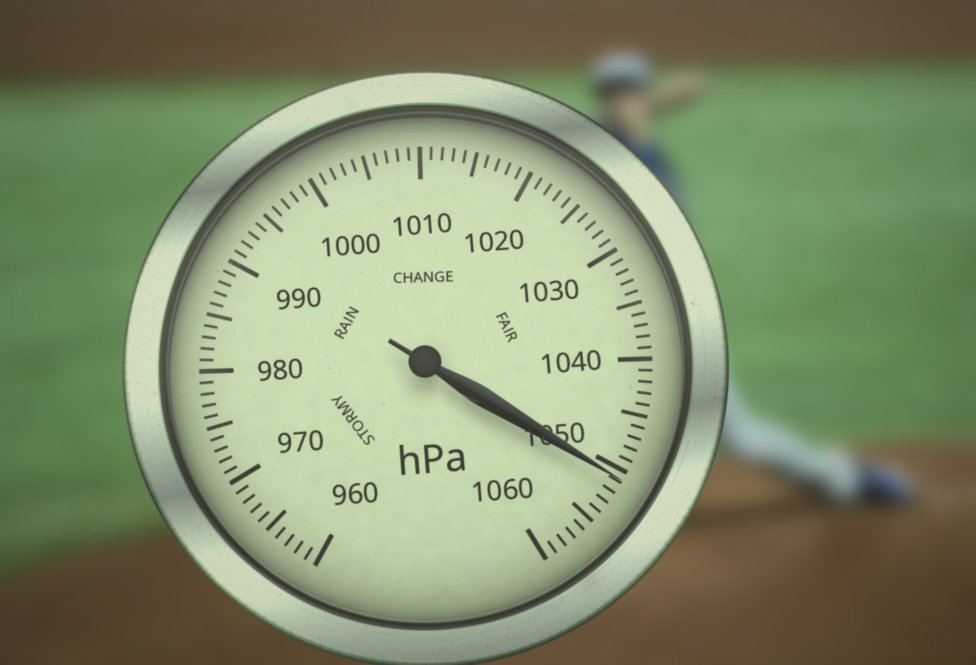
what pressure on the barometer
1051 hPa
